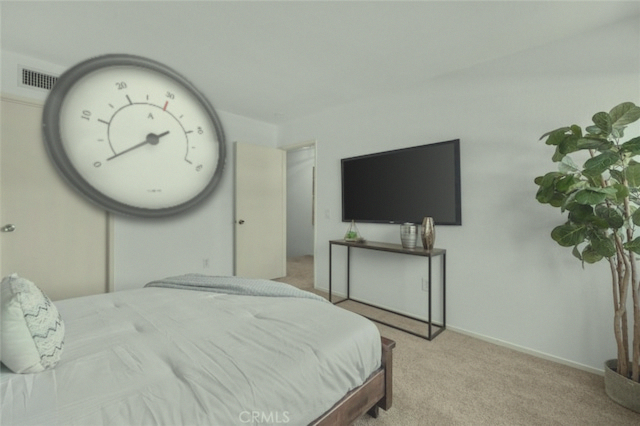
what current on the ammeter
0 A
